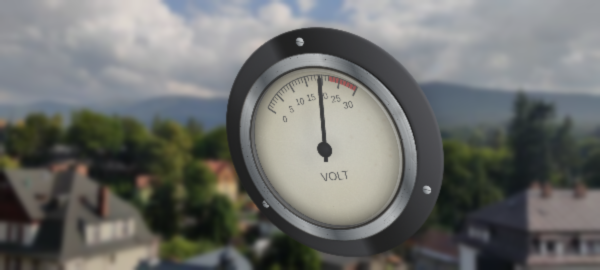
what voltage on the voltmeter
20 V
